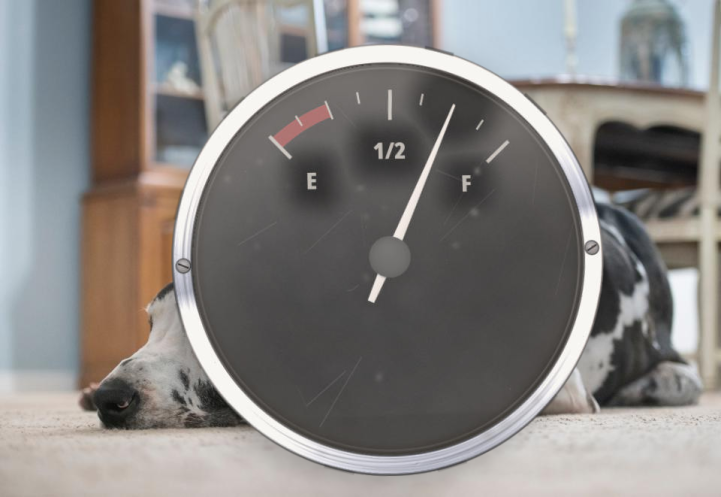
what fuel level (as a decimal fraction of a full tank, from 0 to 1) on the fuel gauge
0.75
